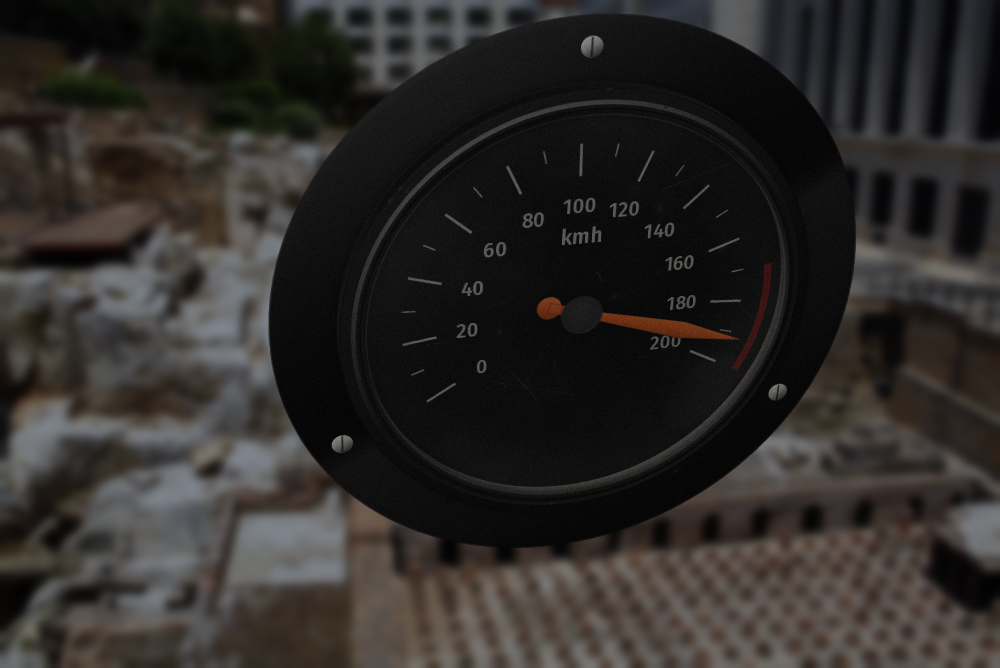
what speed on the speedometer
190 km/h
